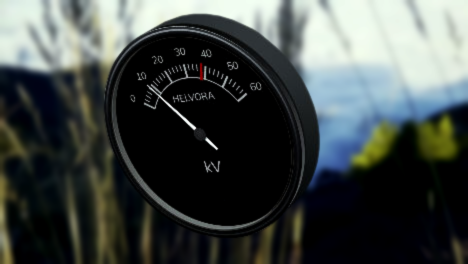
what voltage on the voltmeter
10 kV
